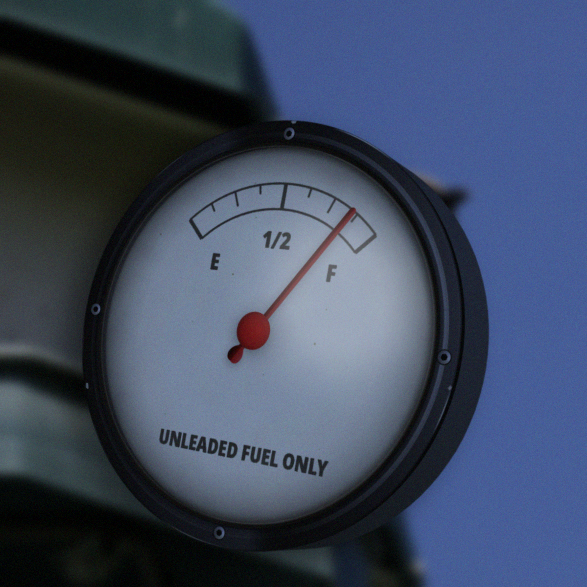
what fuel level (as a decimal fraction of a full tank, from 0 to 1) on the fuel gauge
0.875
